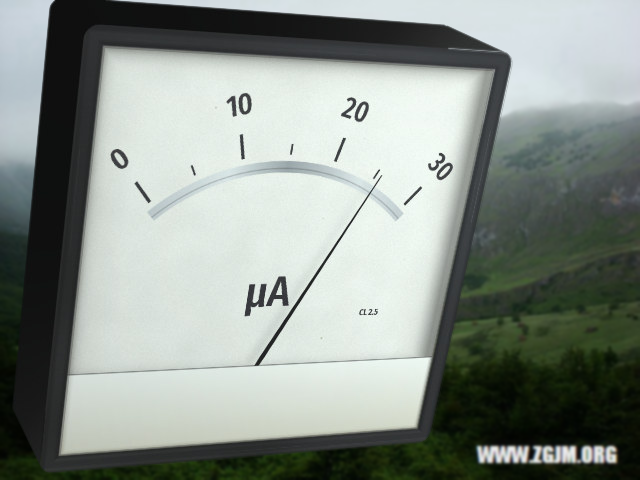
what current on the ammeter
25 µA
